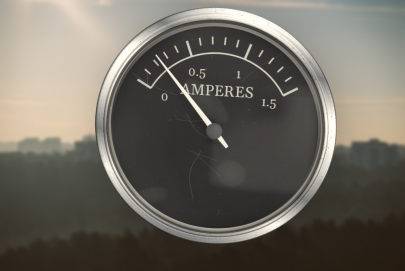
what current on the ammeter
0.25 A
